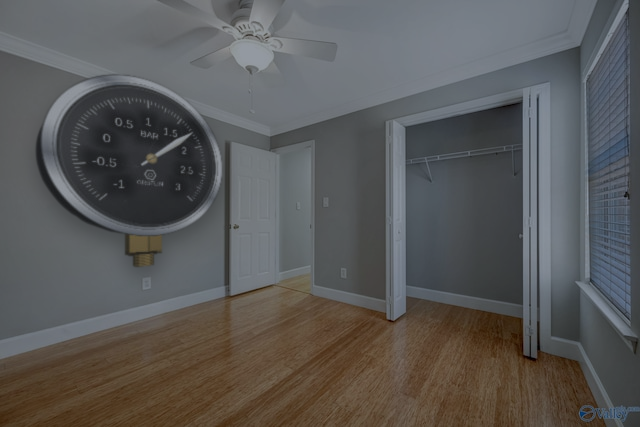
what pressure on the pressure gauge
1.75 bar
